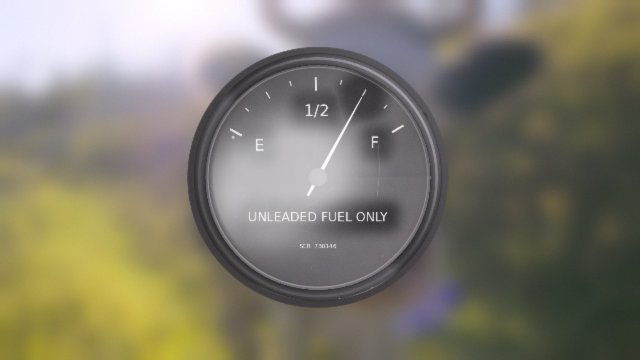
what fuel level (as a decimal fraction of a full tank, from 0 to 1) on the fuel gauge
0.75
